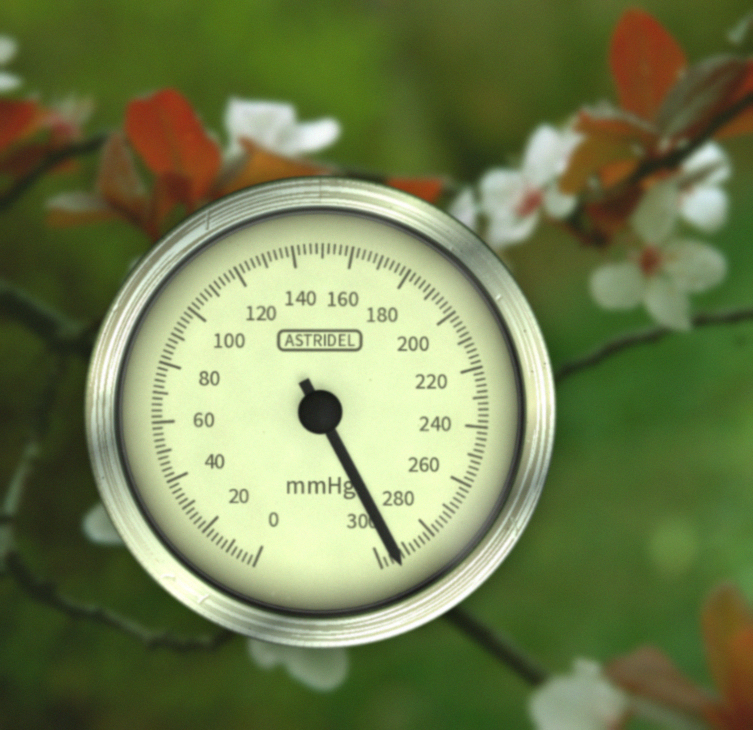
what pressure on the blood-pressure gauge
294 mmHg
